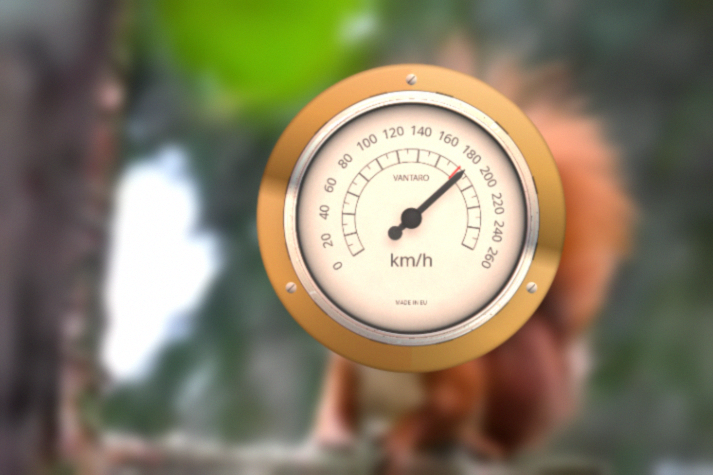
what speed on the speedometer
185 km/h
